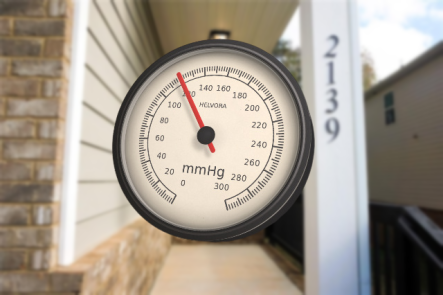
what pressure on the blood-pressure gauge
120 mmHg
